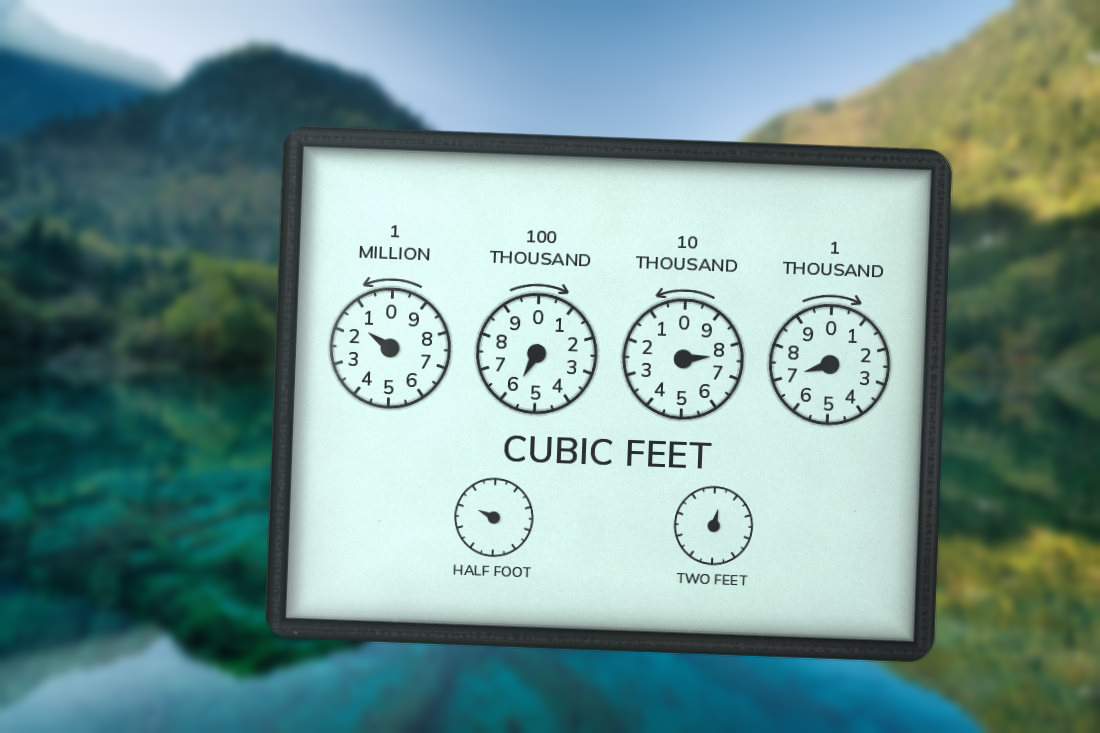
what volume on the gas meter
157700 ft³
